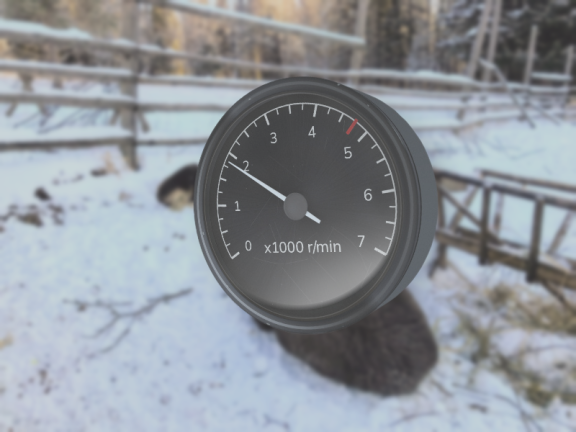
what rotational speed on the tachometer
1875 rpm
